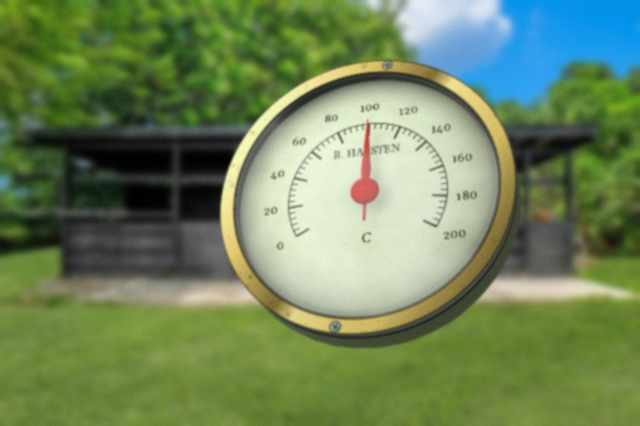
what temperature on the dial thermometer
100 °C
